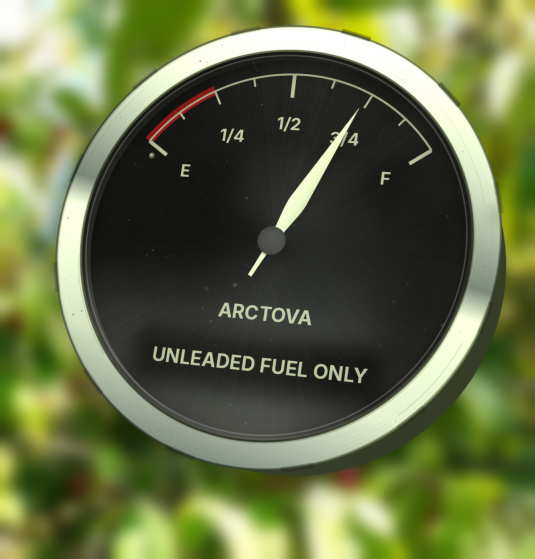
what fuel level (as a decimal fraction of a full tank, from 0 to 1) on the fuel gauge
0.75
